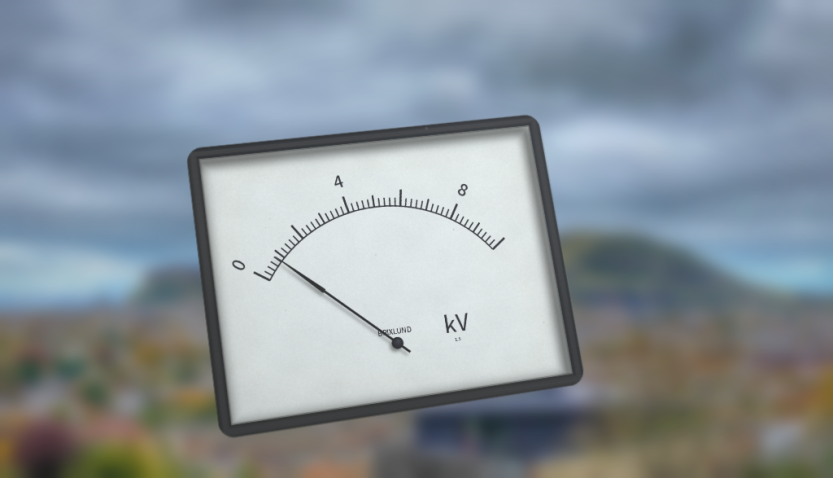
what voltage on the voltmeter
0.8 kV
